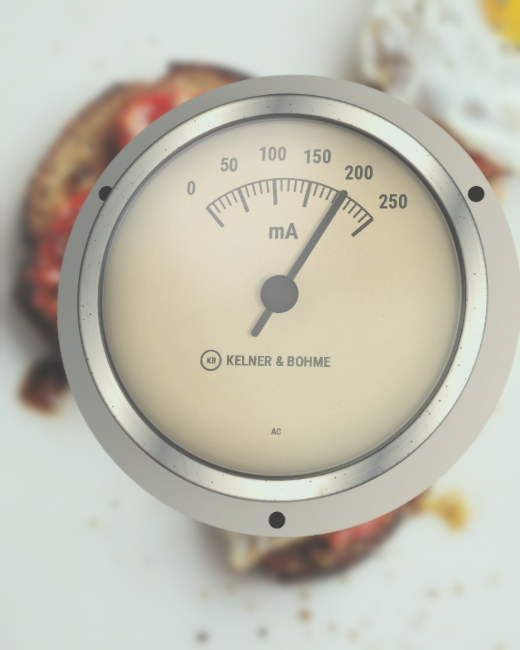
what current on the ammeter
200 mA
